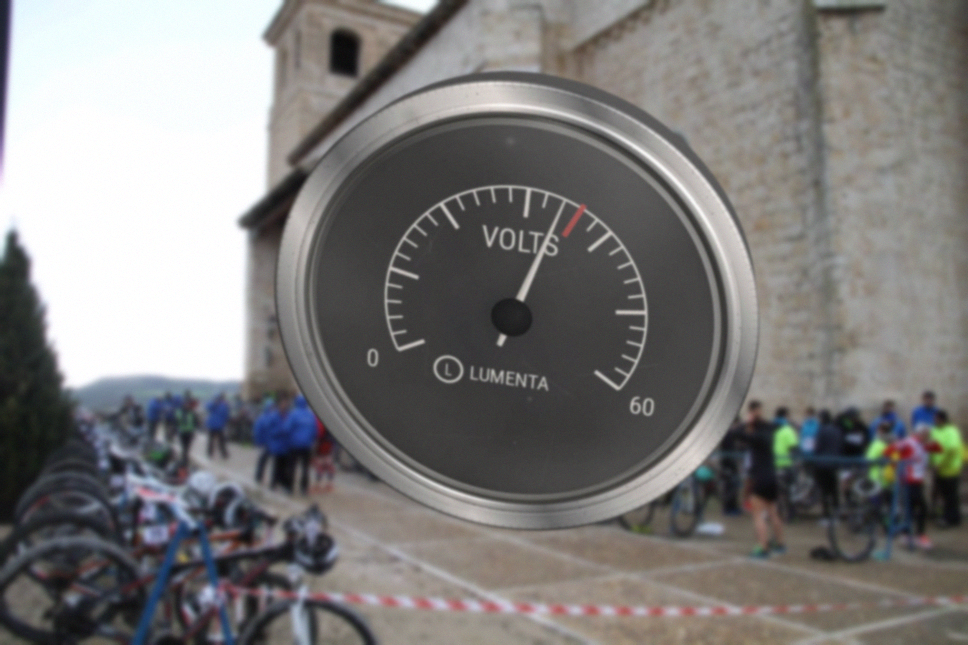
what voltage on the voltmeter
34 V
